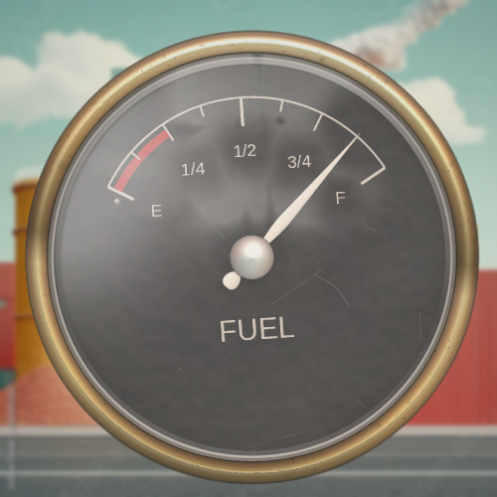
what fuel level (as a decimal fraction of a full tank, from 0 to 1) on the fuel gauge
0.875
